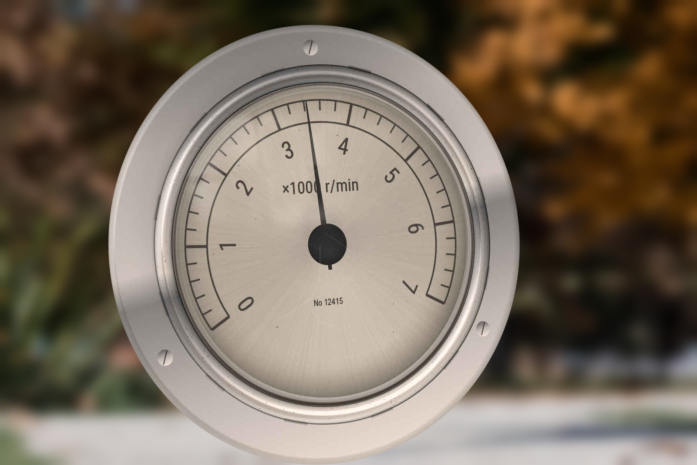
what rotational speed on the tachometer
3400 rpm
